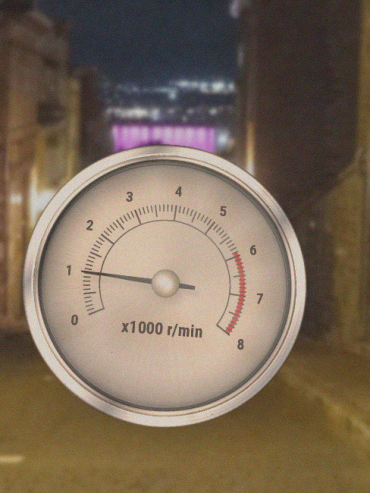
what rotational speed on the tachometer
1000 rpm
